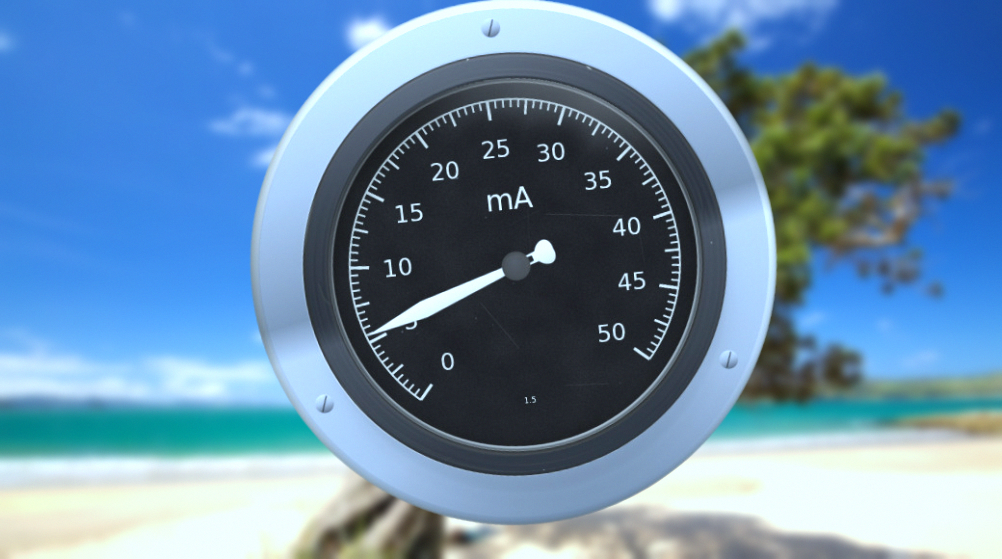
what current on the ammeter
5.5 mA
